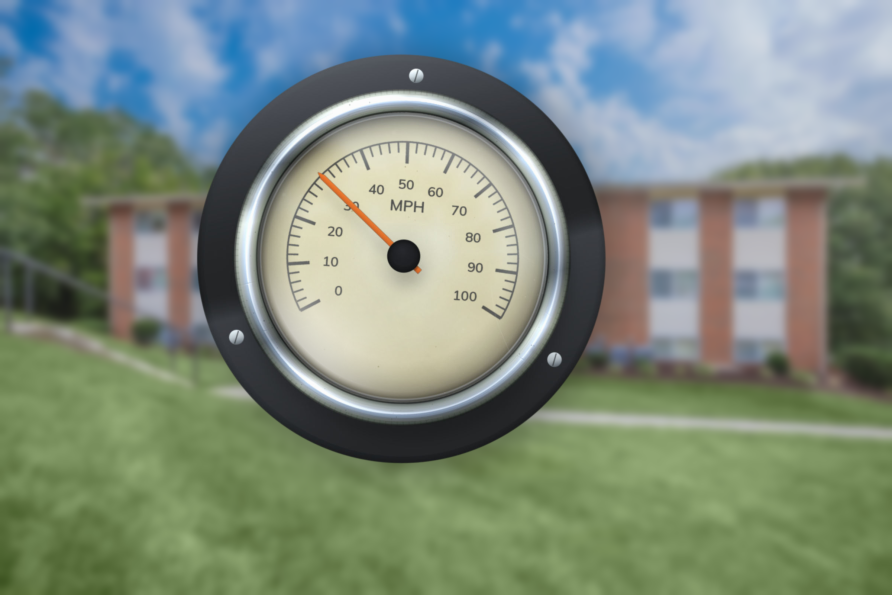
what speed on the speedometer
30 mph
